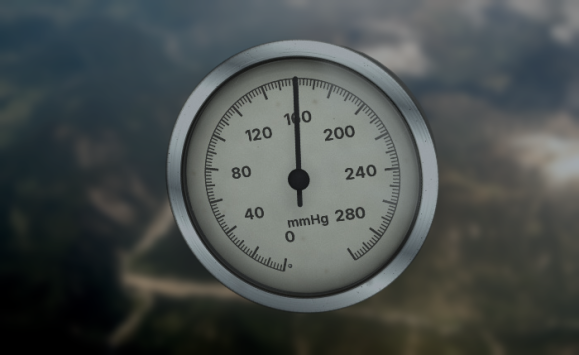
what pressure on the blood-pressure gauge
160 mmHg
